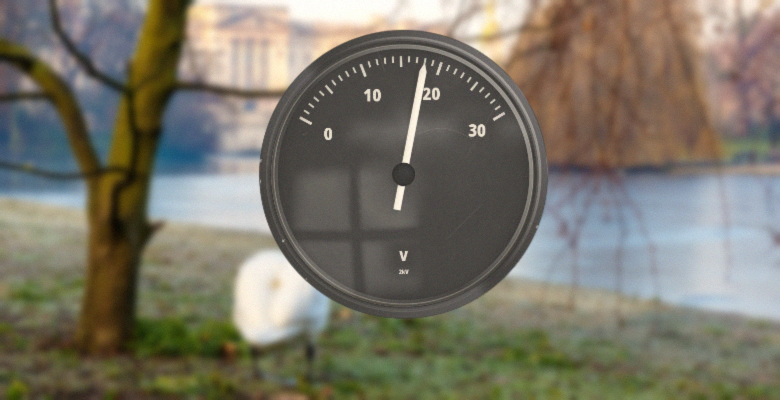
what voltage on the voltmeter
18 V
